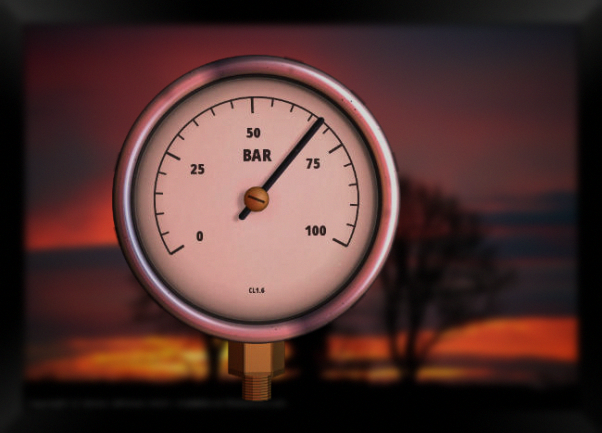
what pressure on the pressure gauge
67.5 bar
